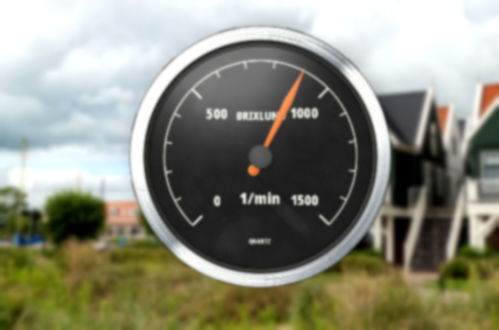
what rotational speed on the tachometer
900 rpm
